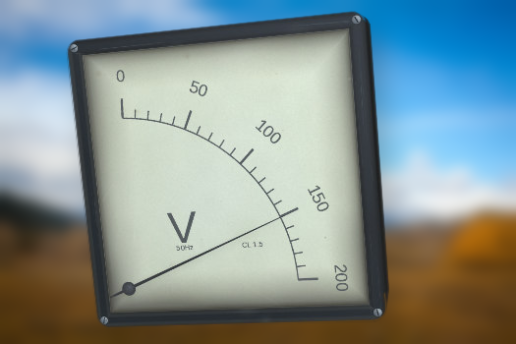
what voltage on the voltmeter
150 V
